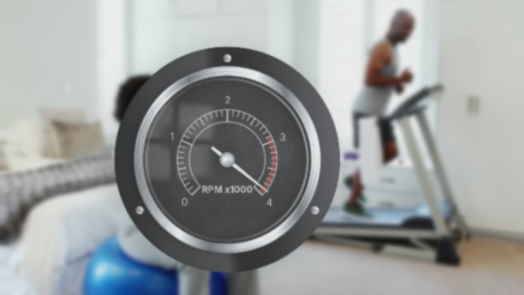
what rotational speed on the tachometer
3900 rpm
